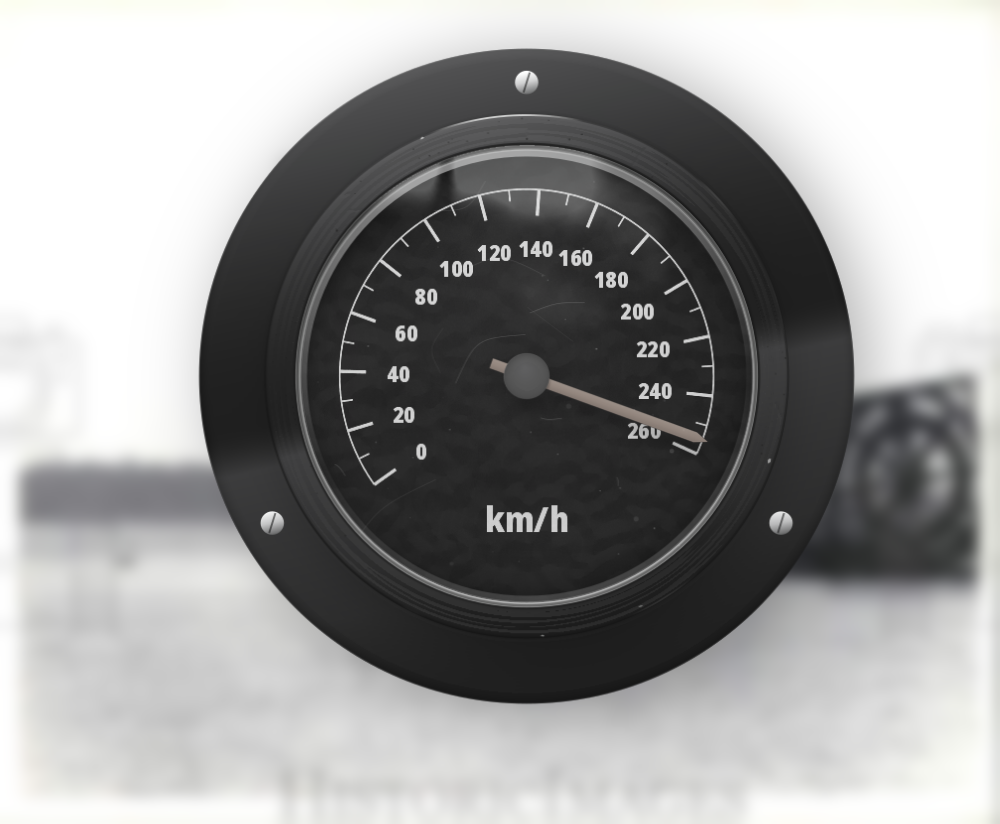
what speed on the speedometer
255 km/h
